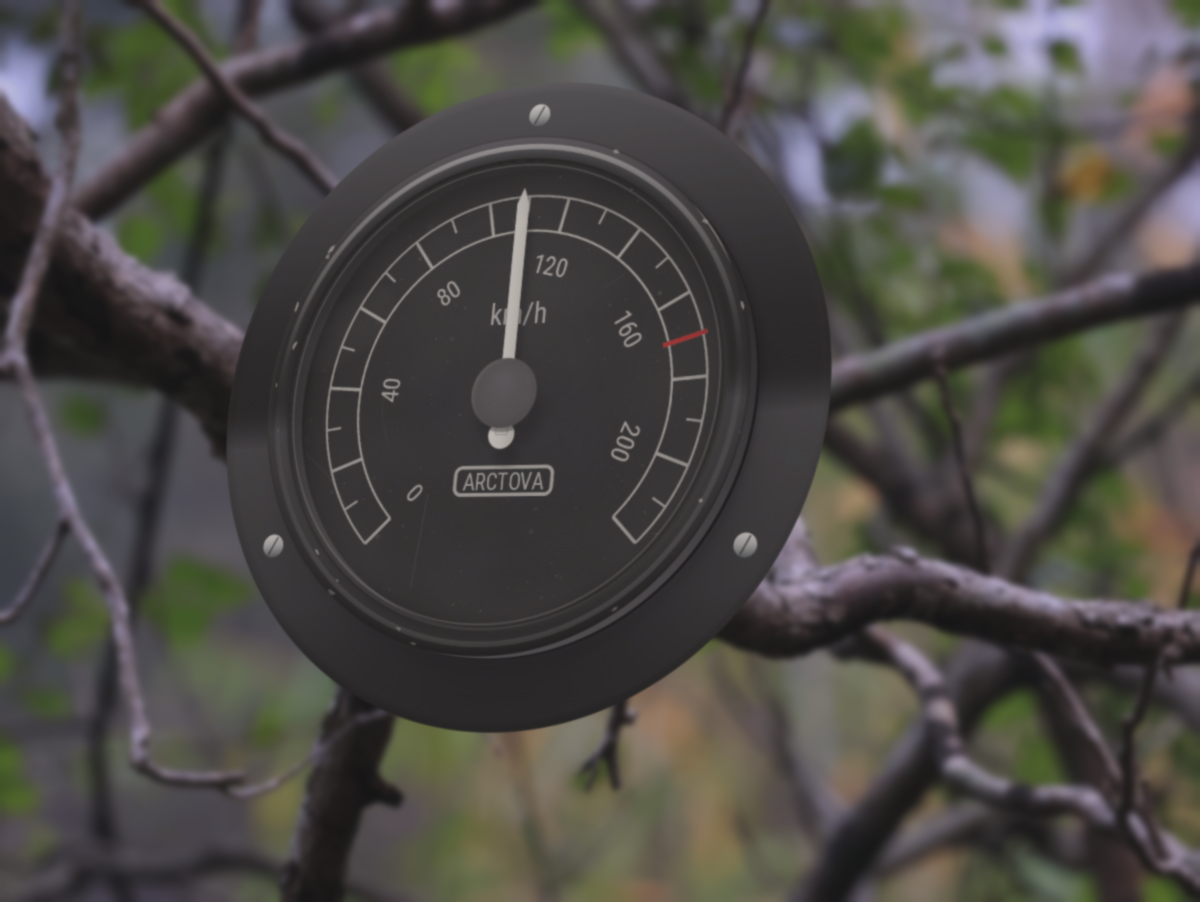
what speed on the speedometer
110 km/h
